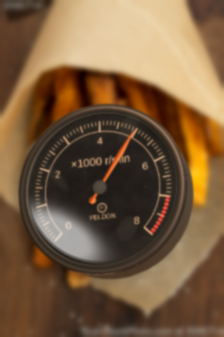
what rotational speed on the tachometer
5000 rpm
